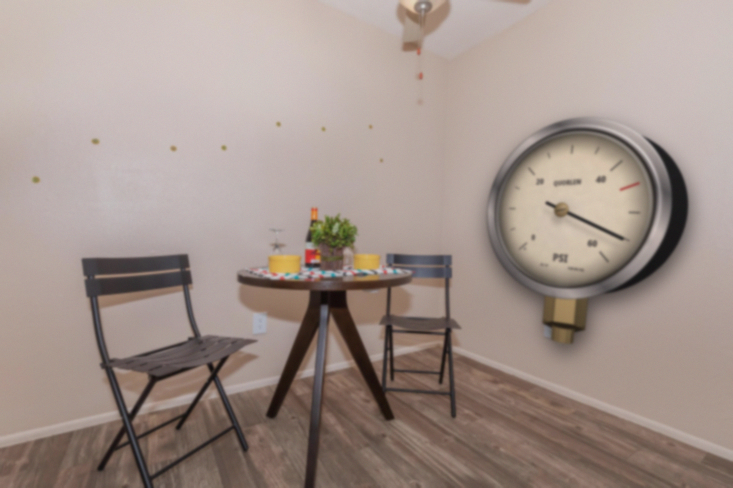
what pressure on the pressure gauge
55 psi
